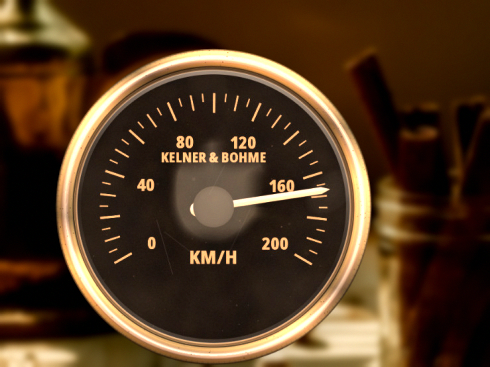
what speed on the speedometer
167.5 km/h
